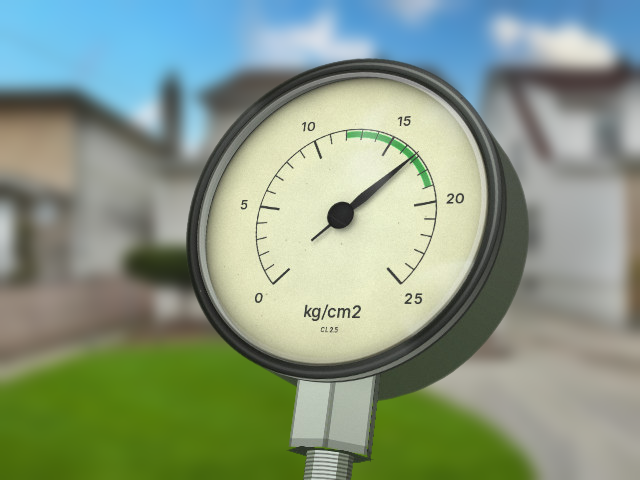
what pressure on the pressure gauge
17 kg/cm²
